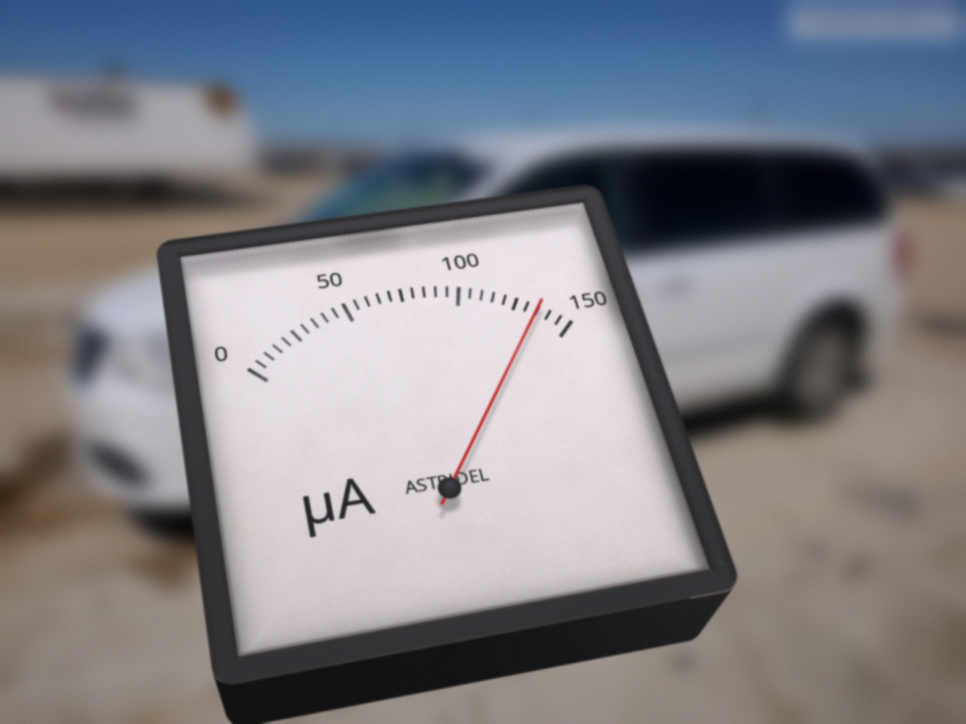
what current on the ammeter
135 µA
